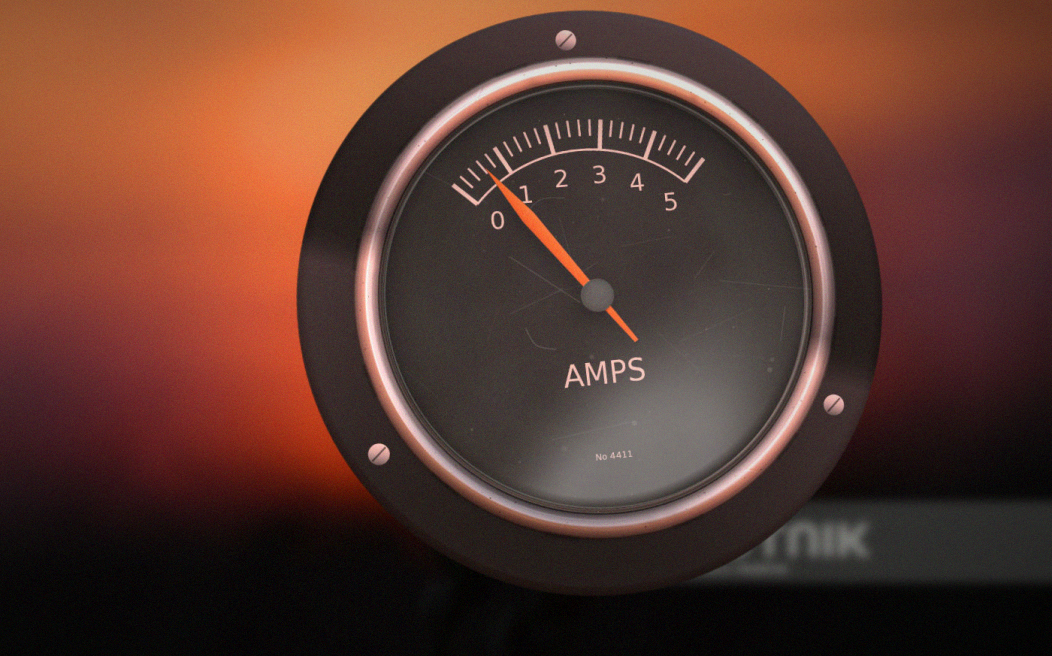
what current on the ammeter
0.6 A
